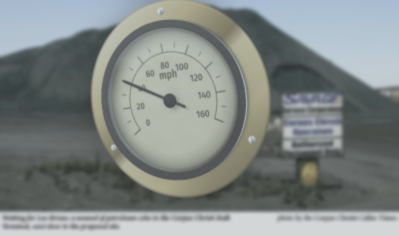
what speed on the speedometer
40 mph
